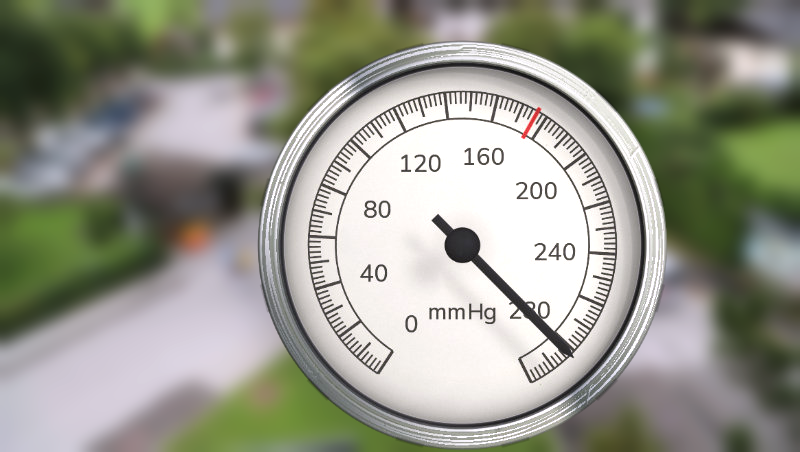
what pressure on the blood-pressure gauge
282 mmHg
